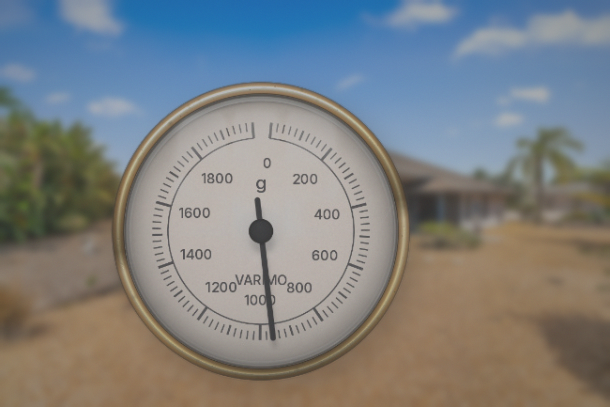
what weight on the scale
960 g
